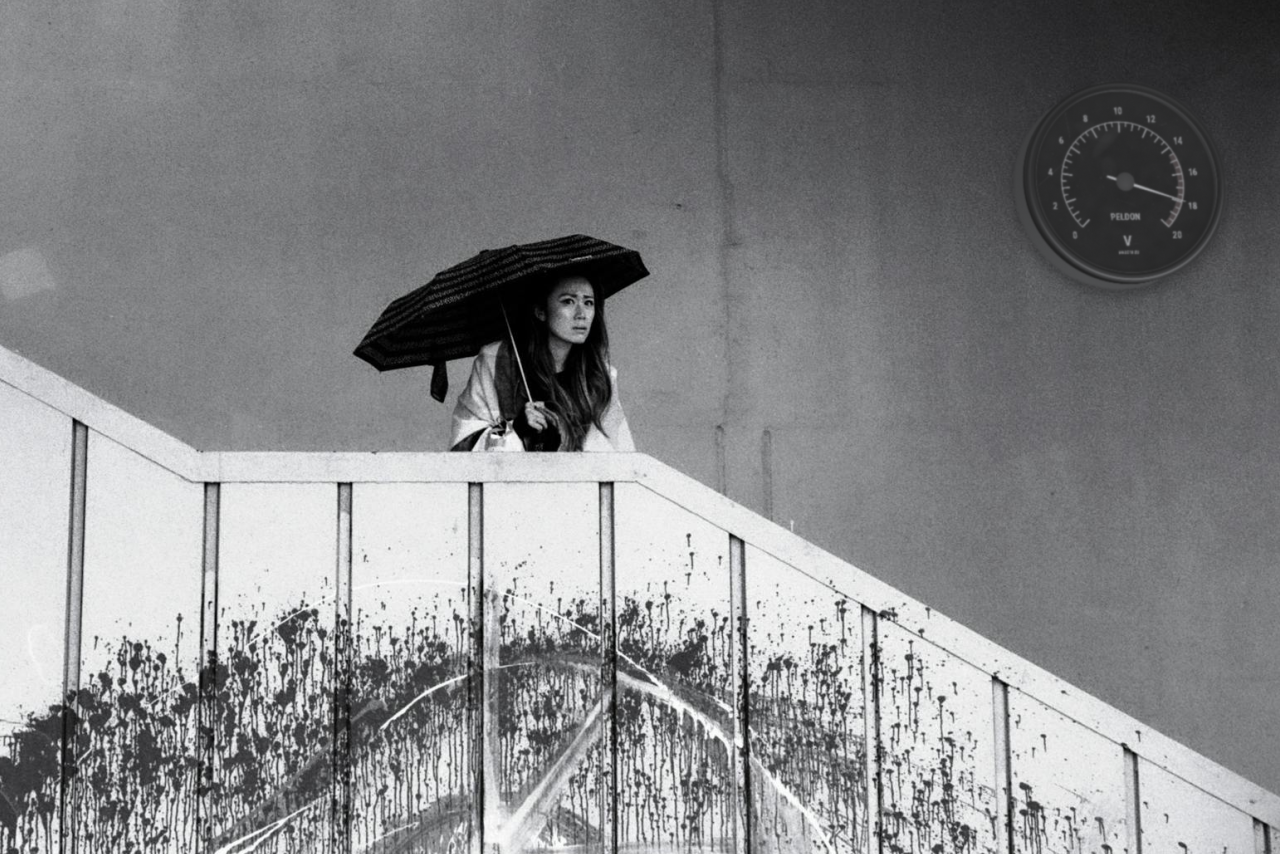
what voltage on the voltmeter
18 V
